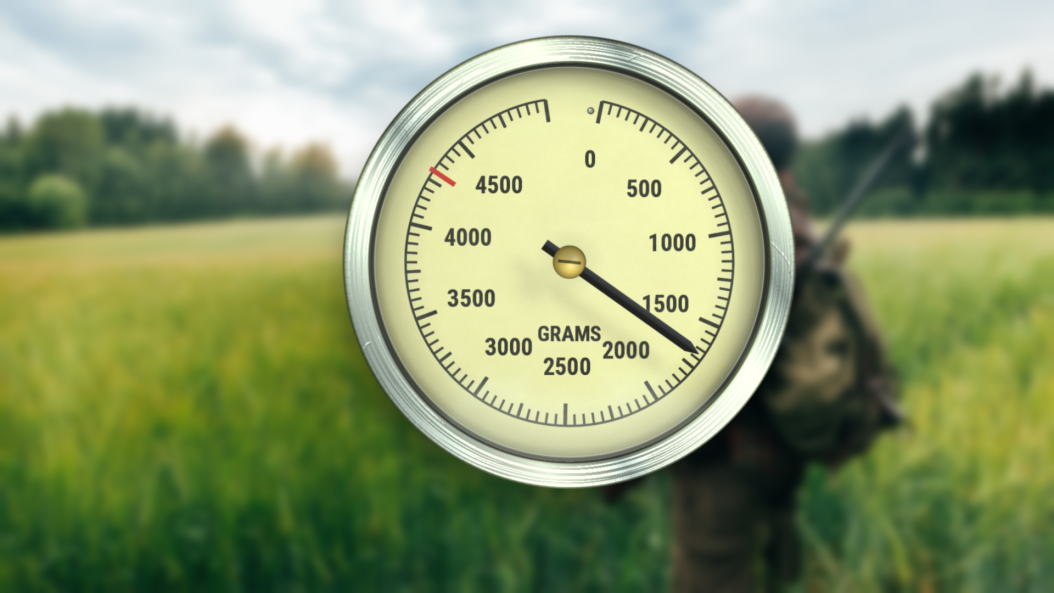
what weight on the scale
1675 g
